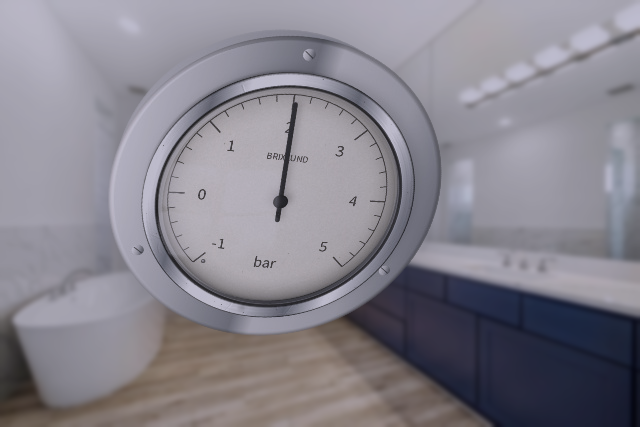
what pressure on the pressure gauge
2 bar
